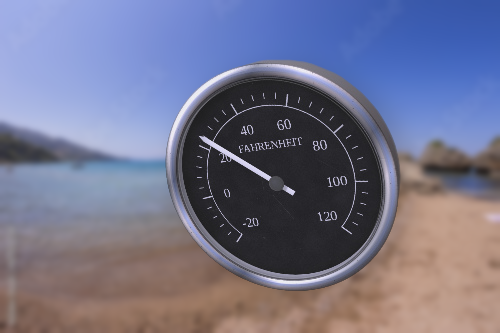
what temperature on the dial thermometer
24 °F
